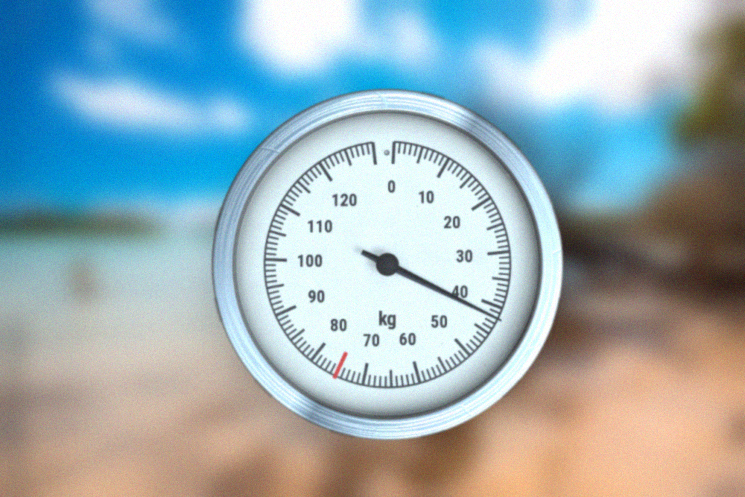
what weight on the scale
42 kg
